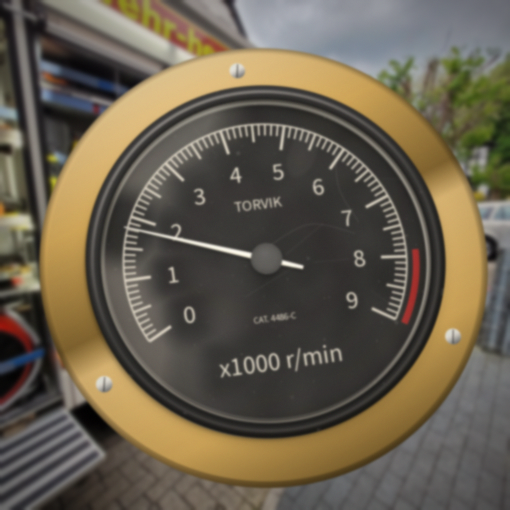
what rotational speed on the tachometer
1800 rpm
